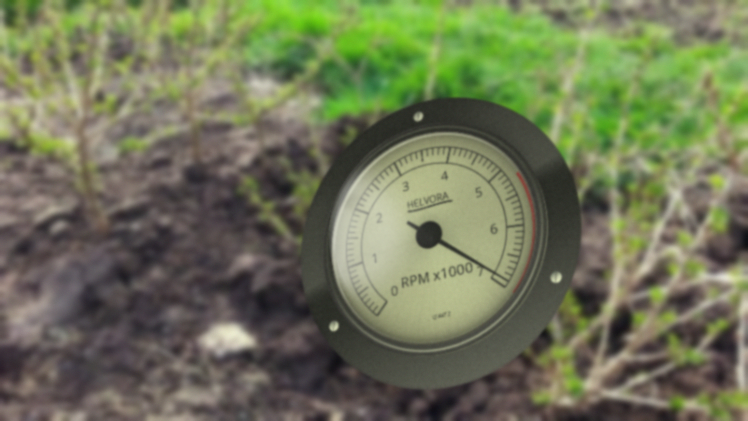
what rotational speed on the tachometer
6900 rpm
